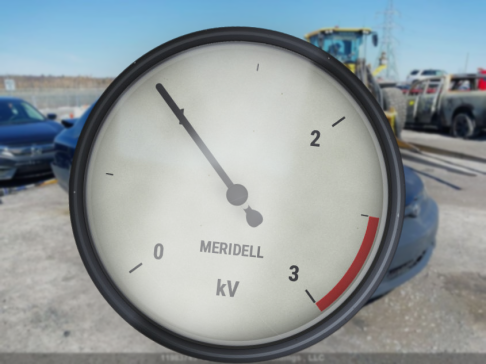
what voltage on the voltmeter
1 kV
